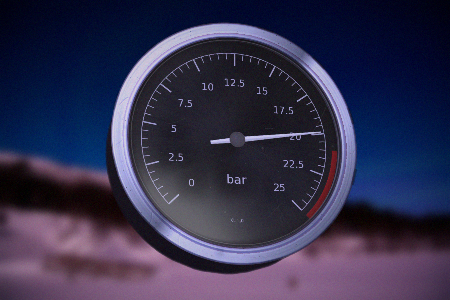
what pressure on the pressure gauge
20 bar
